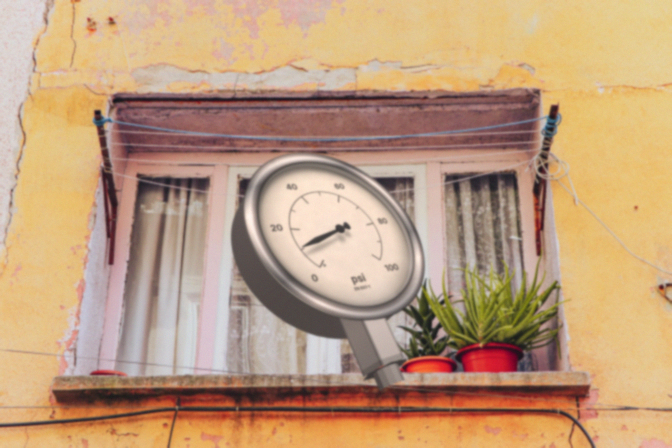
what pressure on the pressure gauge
10 psi
